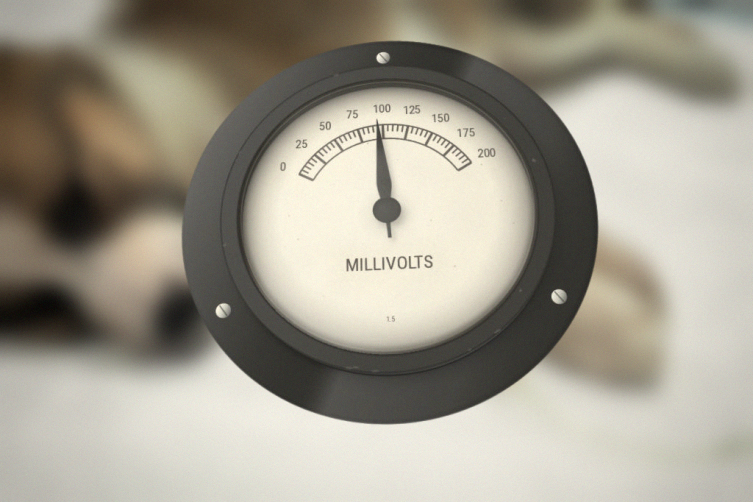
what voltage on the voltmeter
95 mV
